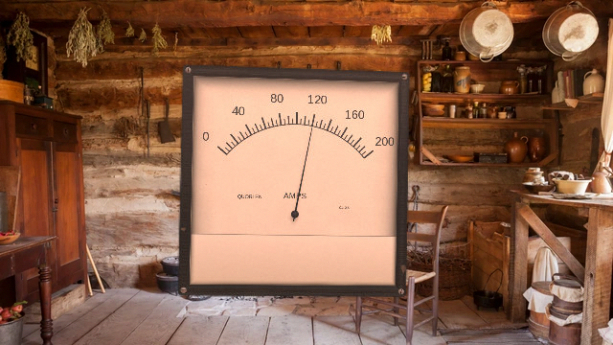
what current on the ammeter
120 A
